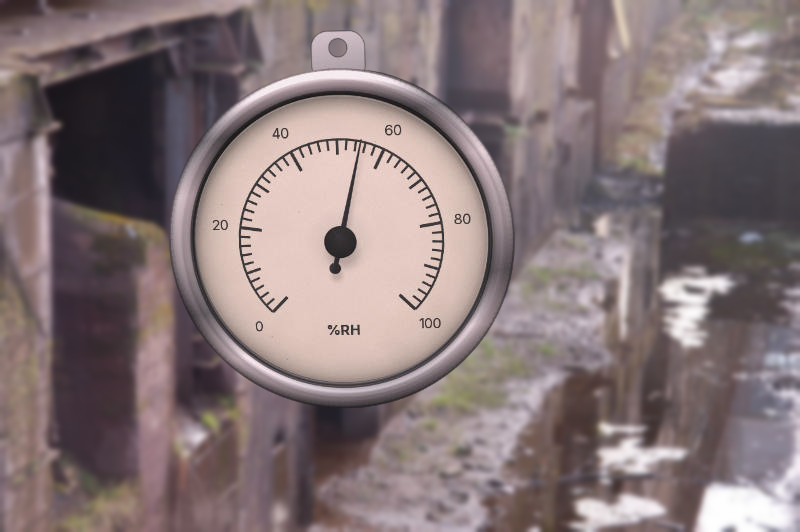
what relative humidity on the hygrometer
55 %
